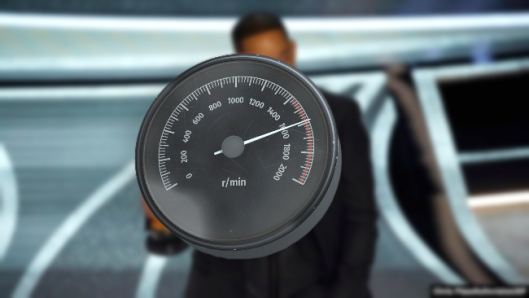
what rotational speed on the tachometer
1600 rpm
